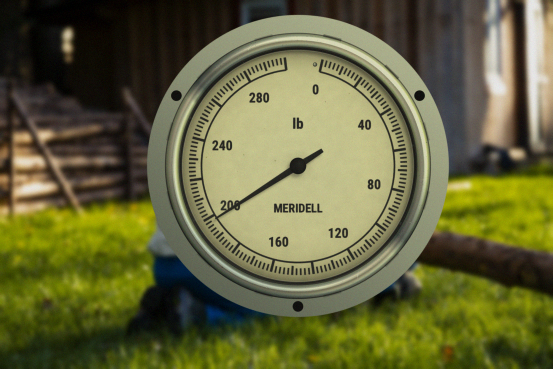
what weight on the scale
198 lb
